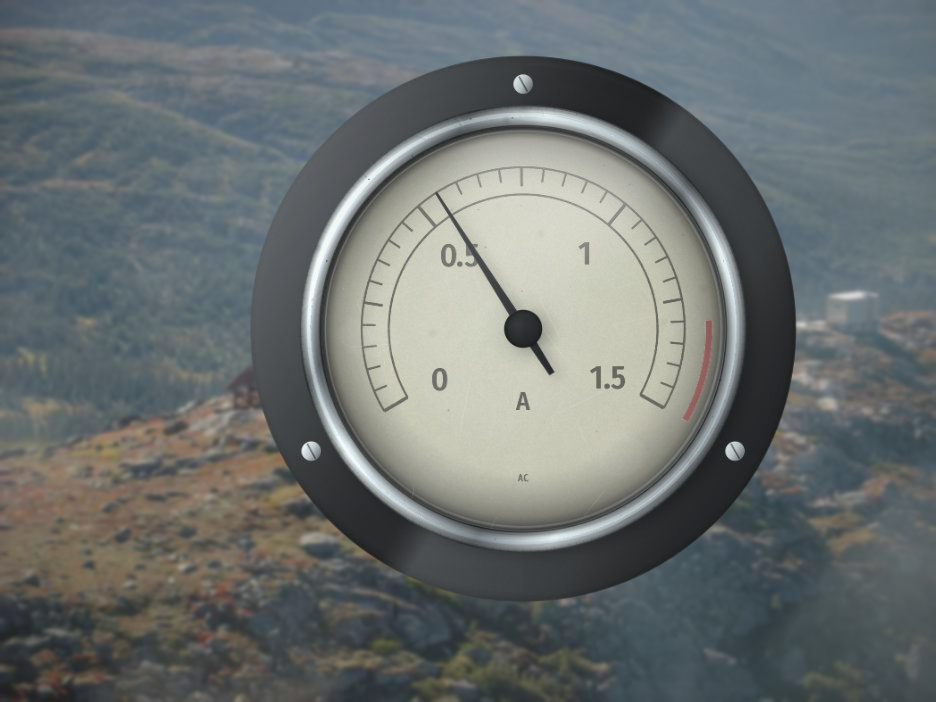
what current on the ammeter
0.55 A
